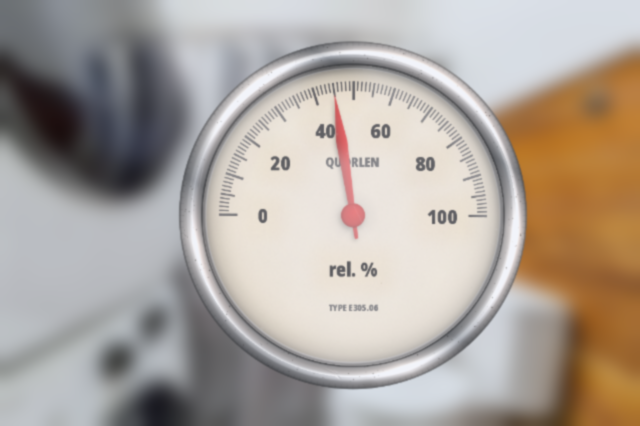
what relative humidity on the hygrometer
45 %
